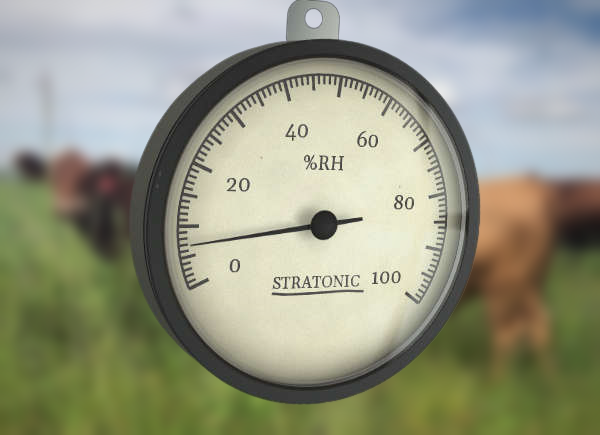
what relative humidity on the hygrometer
7 %
